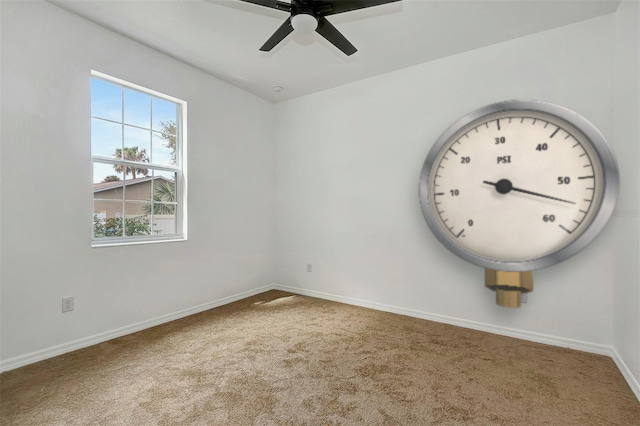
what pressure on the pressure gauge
55 psi
